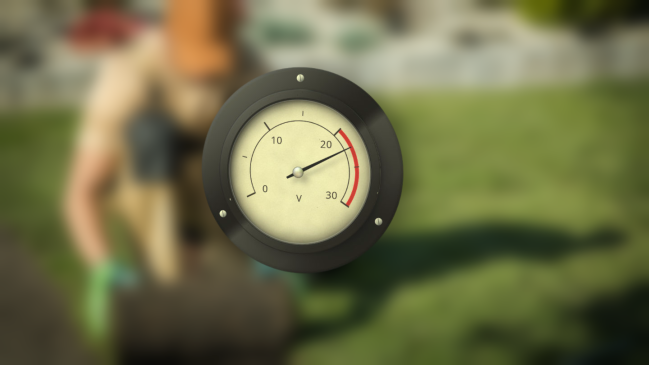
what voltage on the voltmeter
22.5 V
